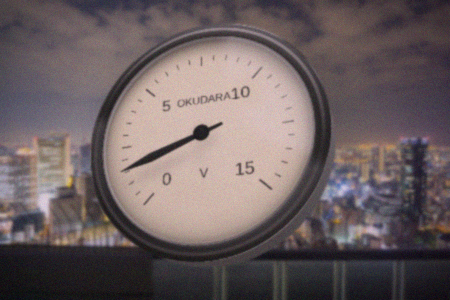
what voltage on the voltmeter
1.5 V
